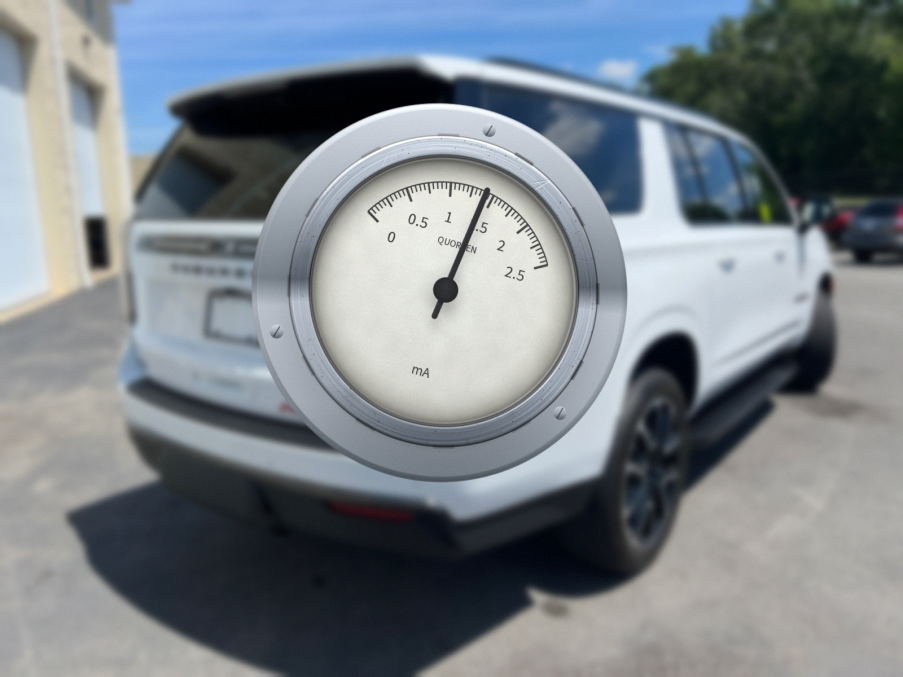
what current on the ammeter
1.4 mA
